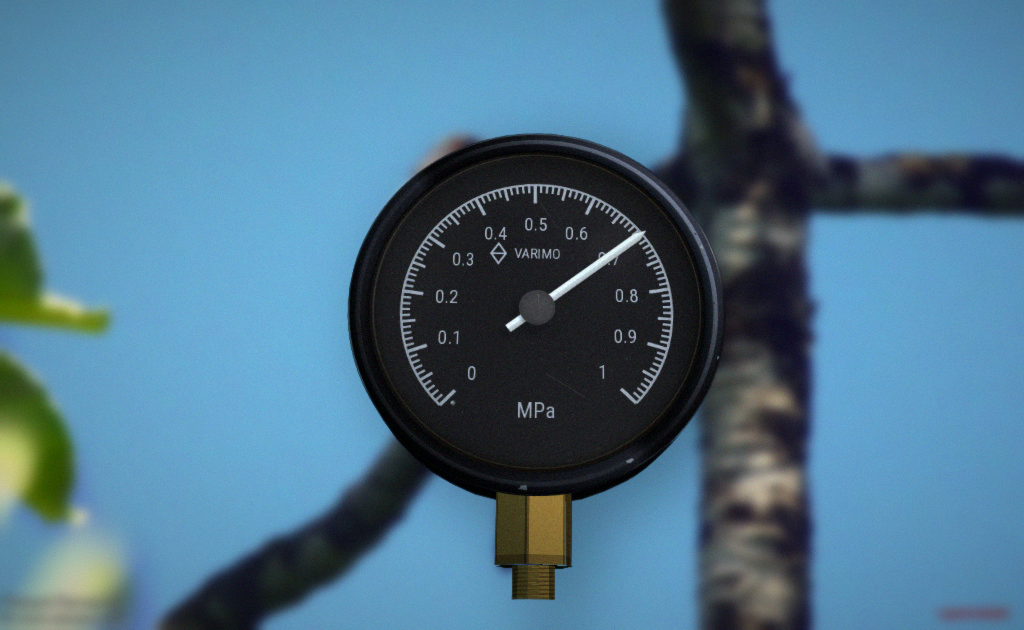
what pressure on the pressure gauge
0.7 MPa
